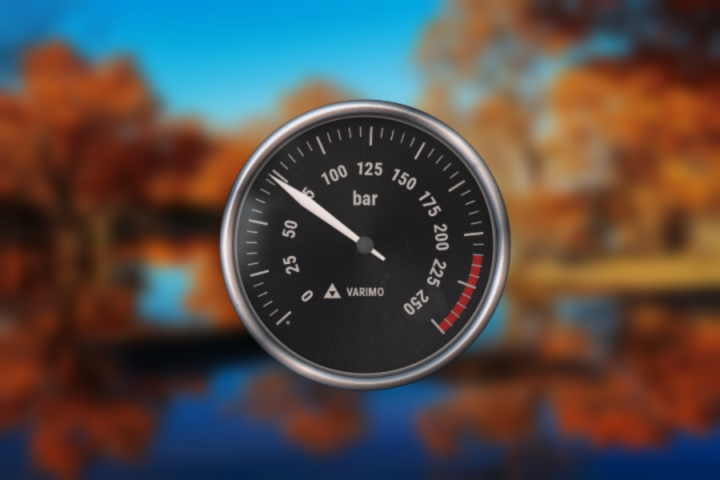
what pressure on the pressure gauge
72.5 bar
